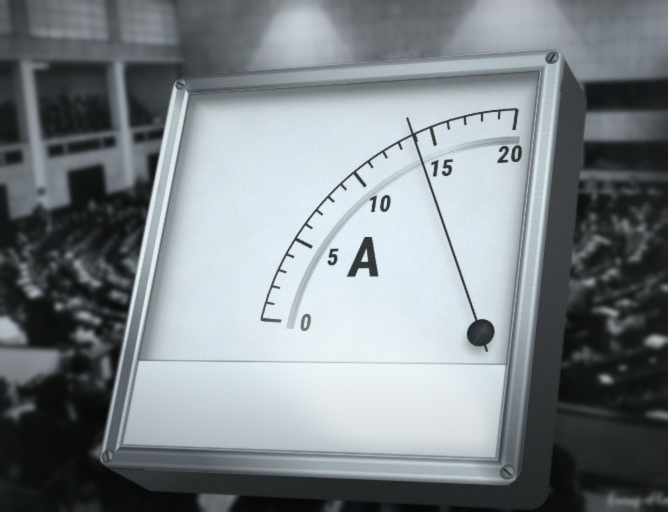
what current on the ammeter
14 A
